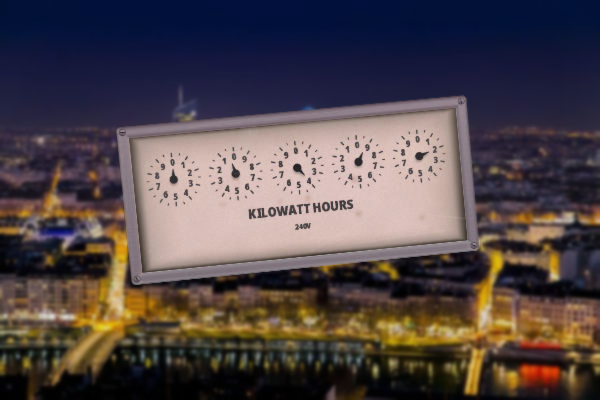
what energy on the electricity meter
392 kWh
